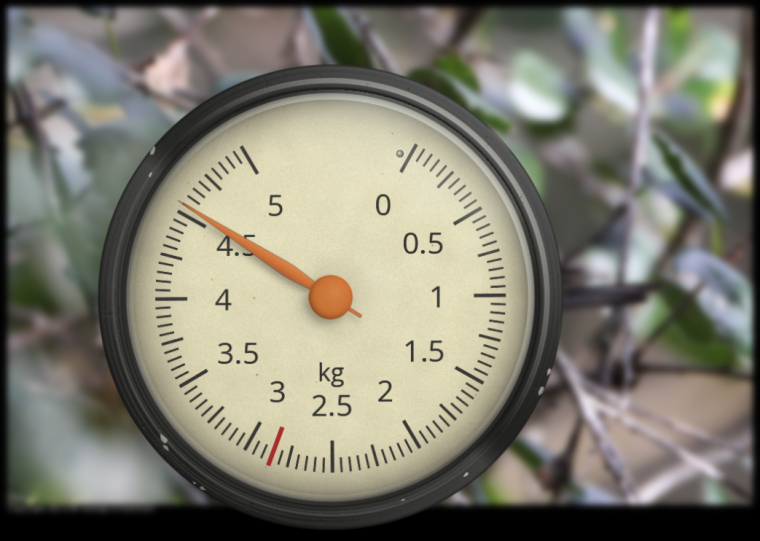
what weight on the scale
4.55 kg
